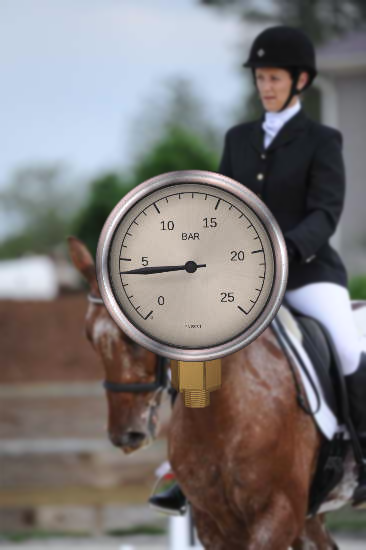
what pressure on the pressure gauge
4 bar
